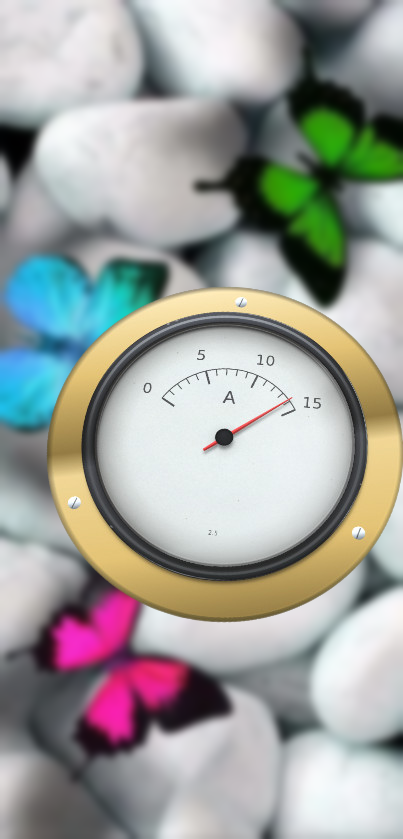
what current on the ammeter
14 A
